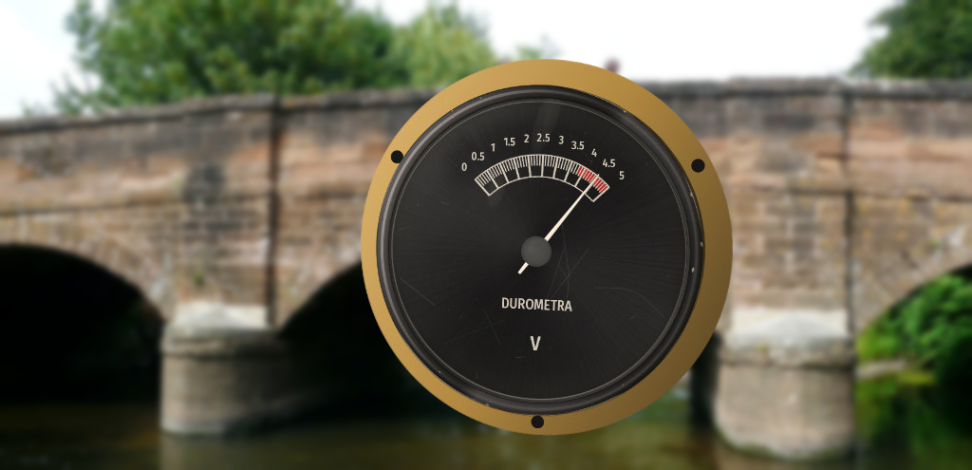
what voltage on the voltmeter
4.5 V
